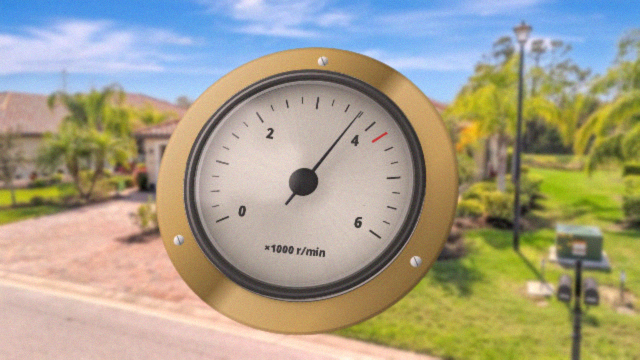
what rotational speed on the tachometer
3750 rpm
